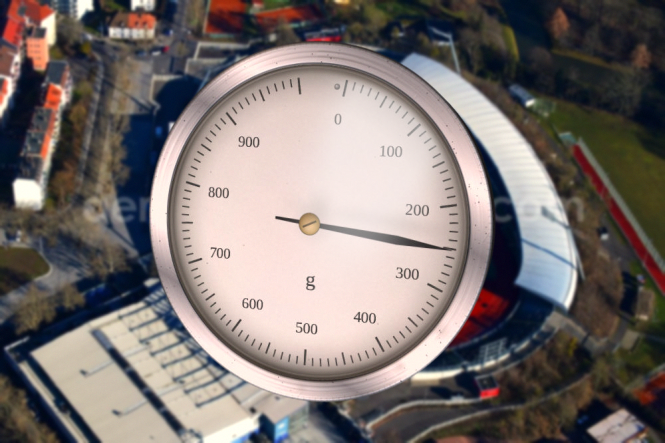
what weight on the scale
250 g
